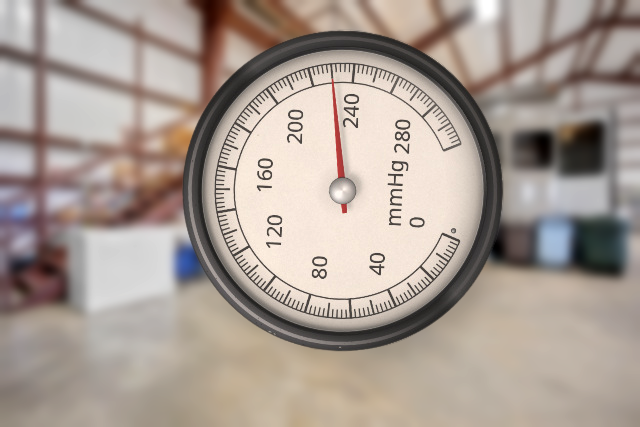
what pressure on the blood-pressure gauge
230 mmHg
